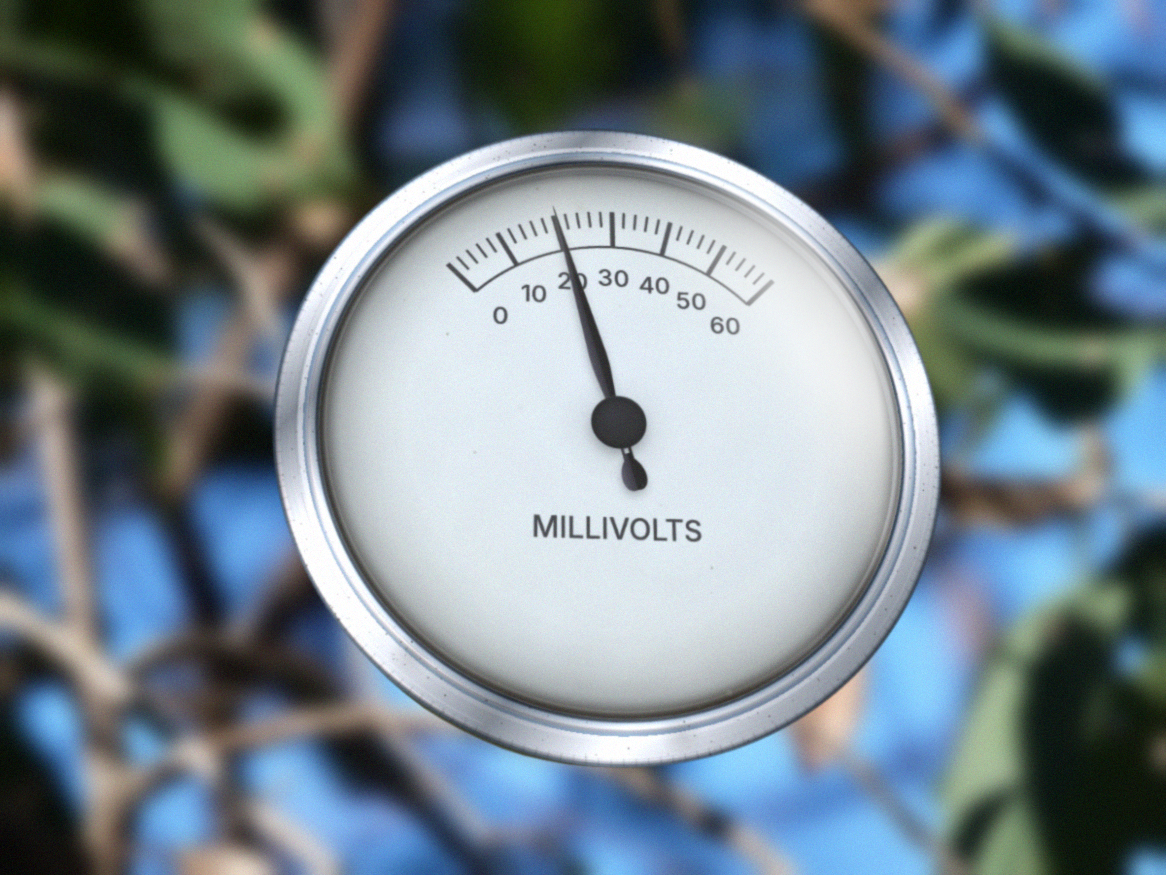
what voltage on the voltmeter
20 mV
